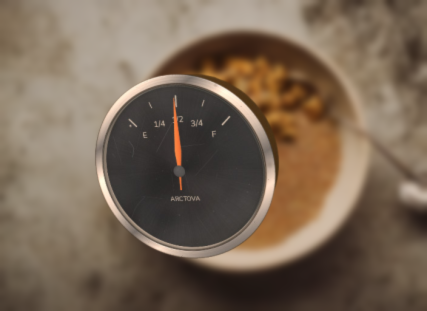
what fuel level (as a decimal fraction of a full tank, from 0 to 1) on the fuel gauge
0.5
